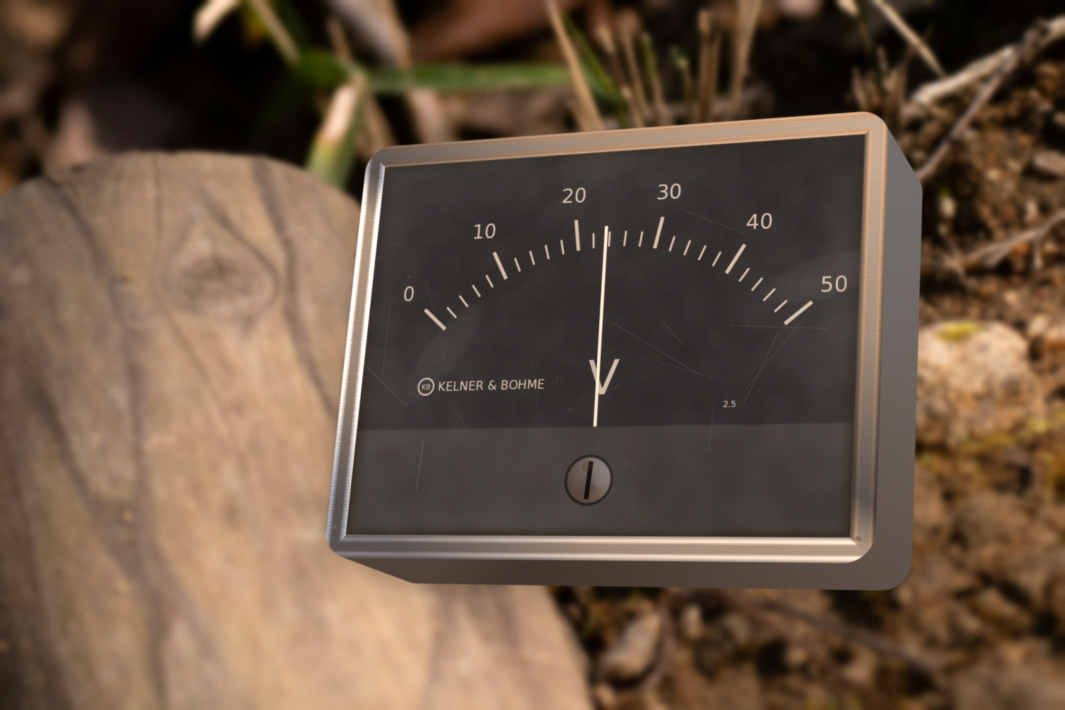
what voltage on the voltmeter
24 V
